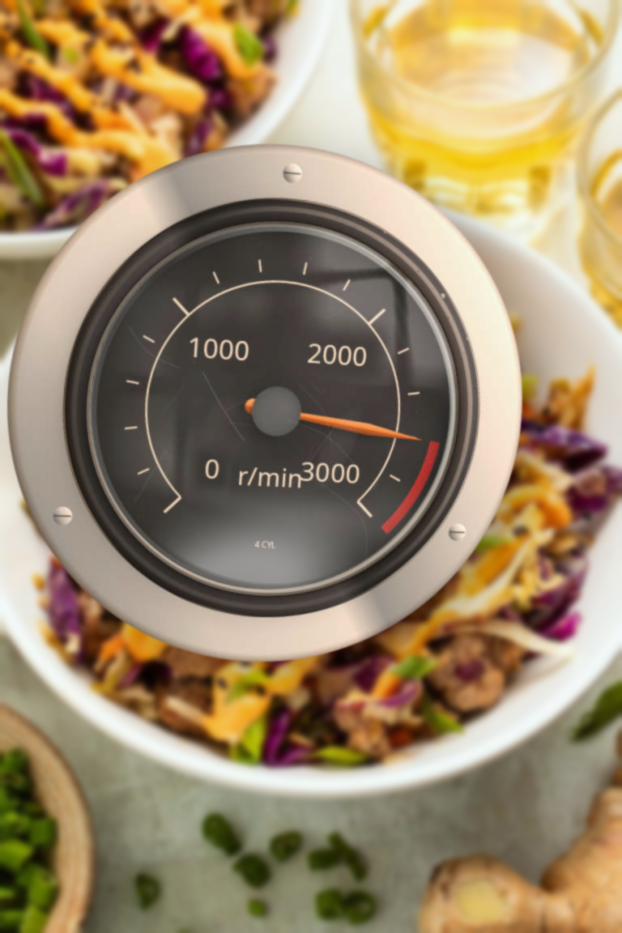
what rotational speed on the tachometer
2600 rpm
